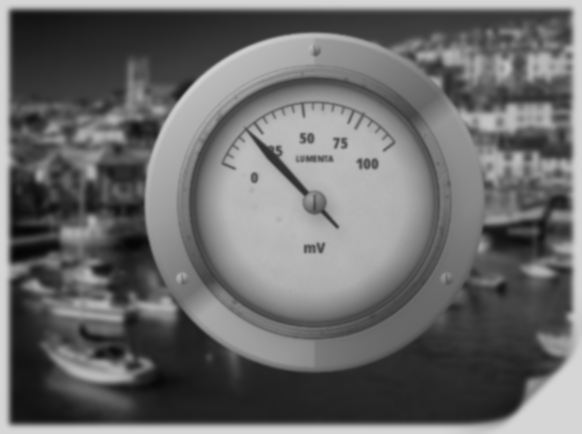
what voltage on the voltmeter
20 mV
